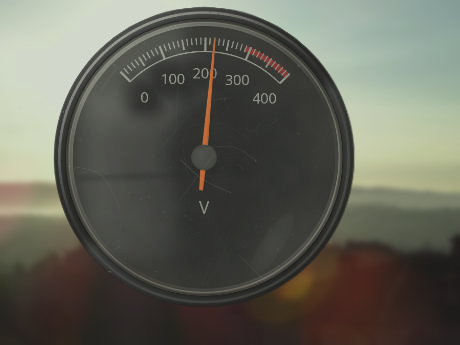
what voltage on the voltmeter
220 V
